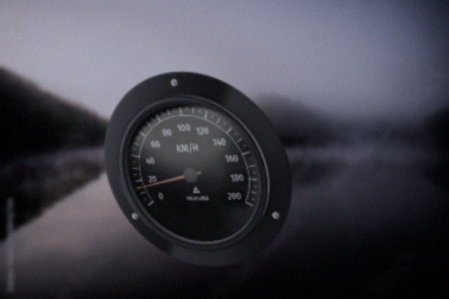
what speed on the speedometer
15 km/h
